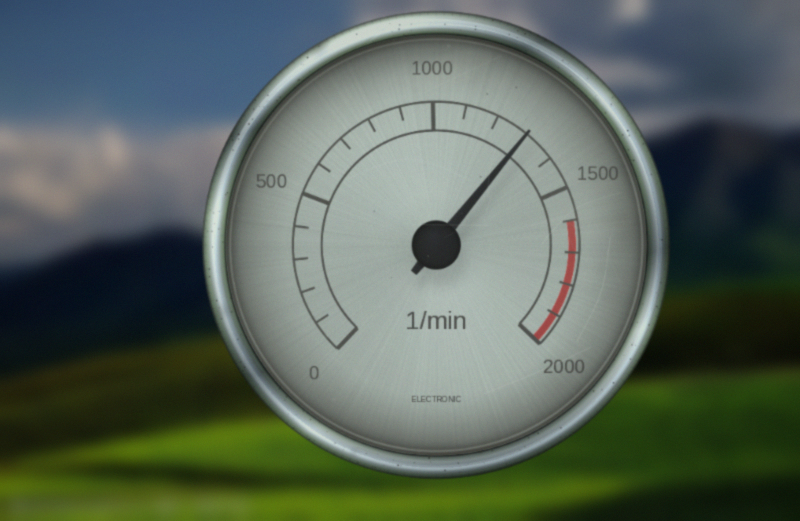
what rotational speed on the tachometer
1300 rpm
